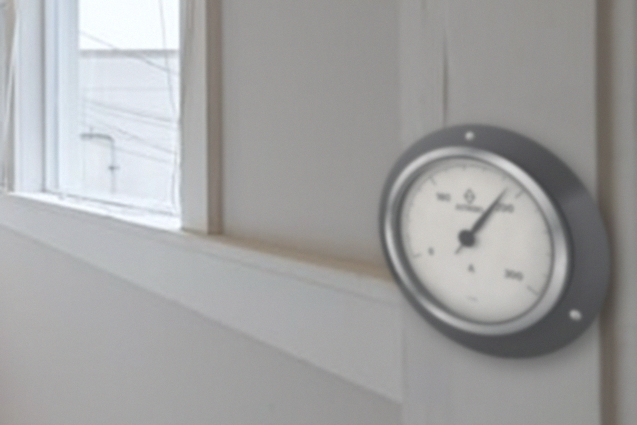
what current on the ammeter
190 A
